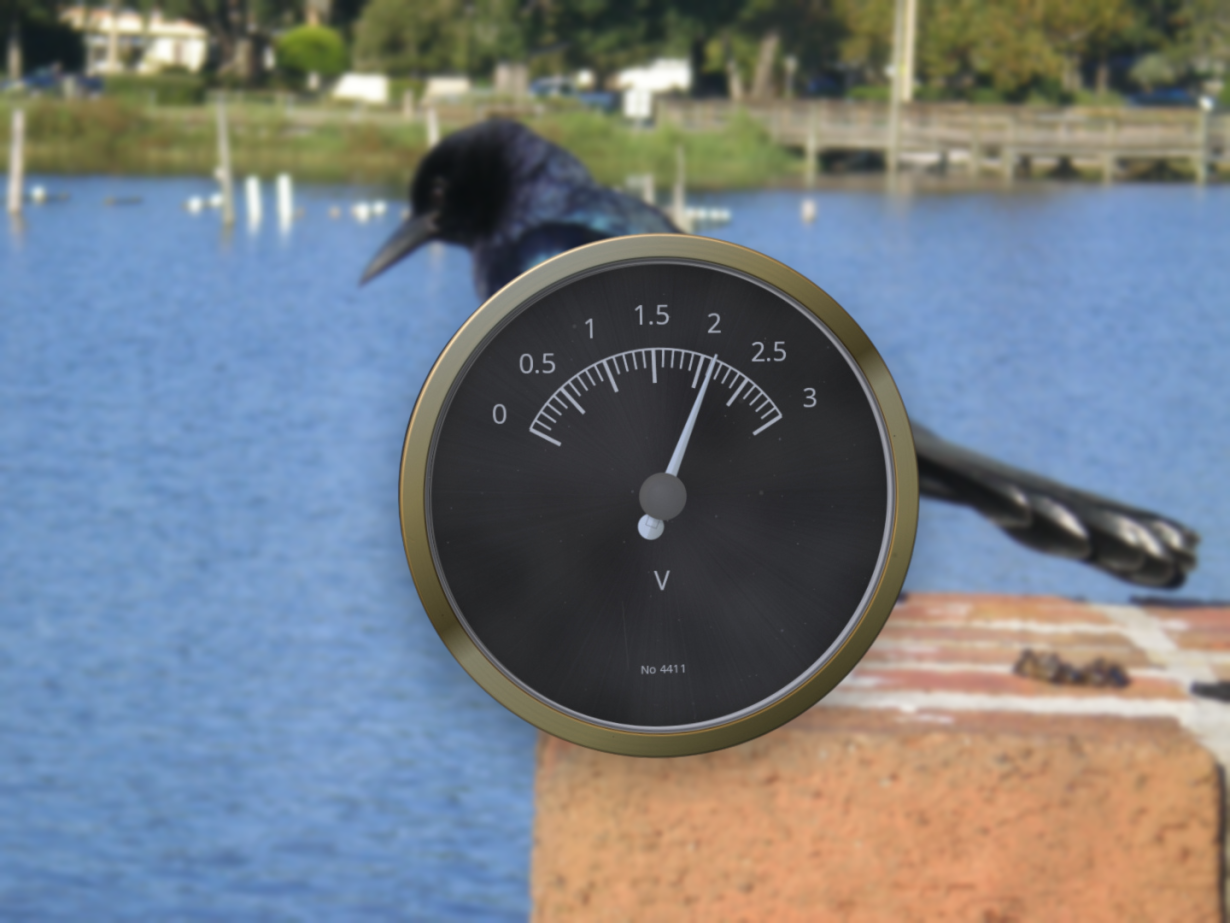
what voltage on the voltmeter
2.1 V
